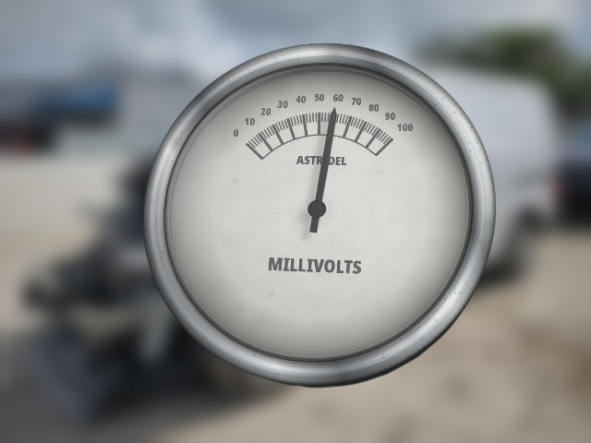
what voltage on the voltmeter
60 mV
